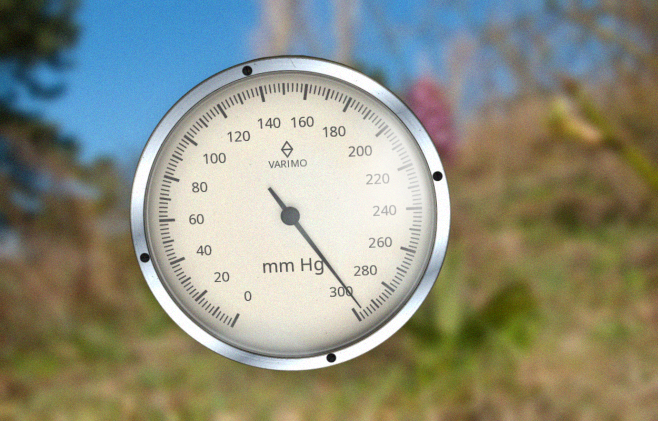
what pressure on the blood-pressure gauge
296 mmHg
